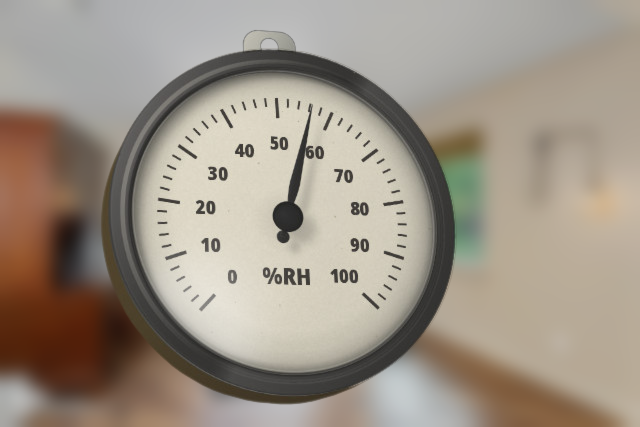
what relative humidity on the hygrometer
56 %
